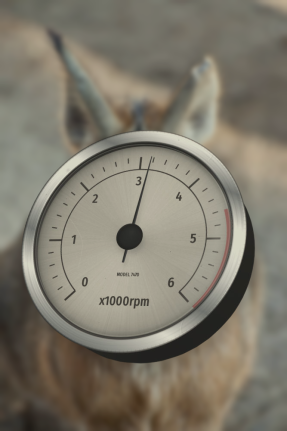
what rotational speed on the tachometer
3200 rpm
